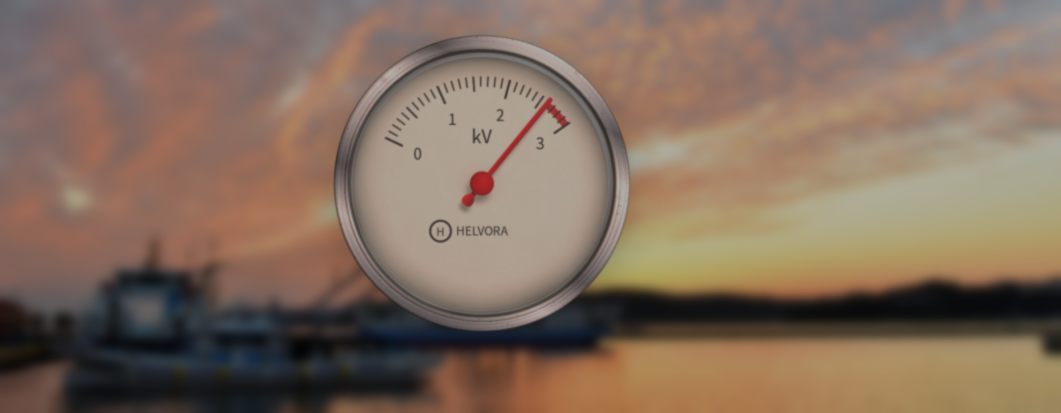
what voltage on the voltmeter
2.6 kV
